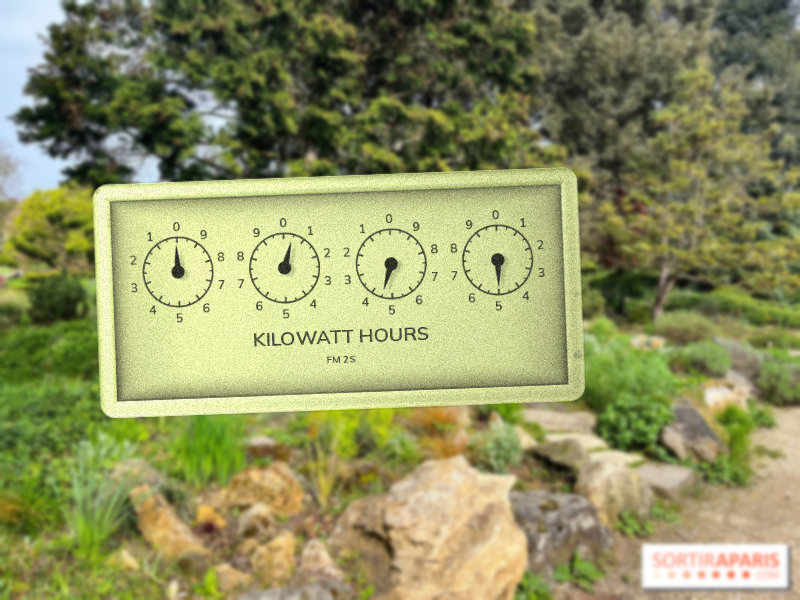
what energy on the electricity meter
45 kWh
